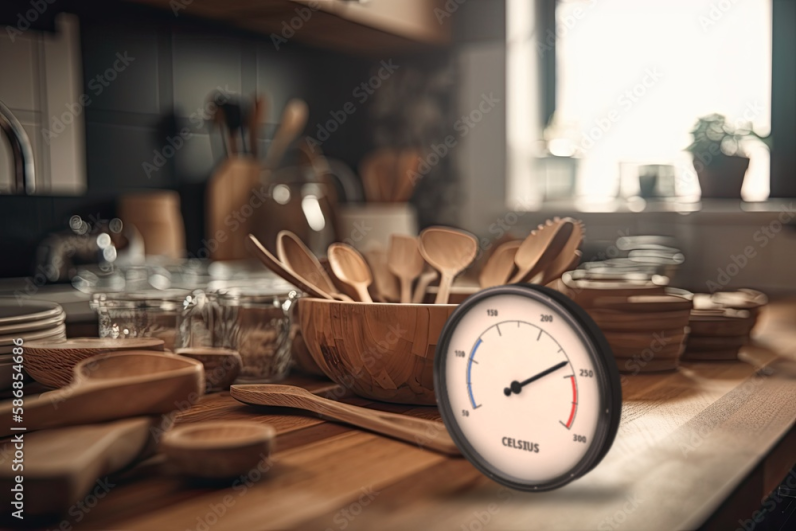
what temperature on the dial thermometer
237.5 °C
